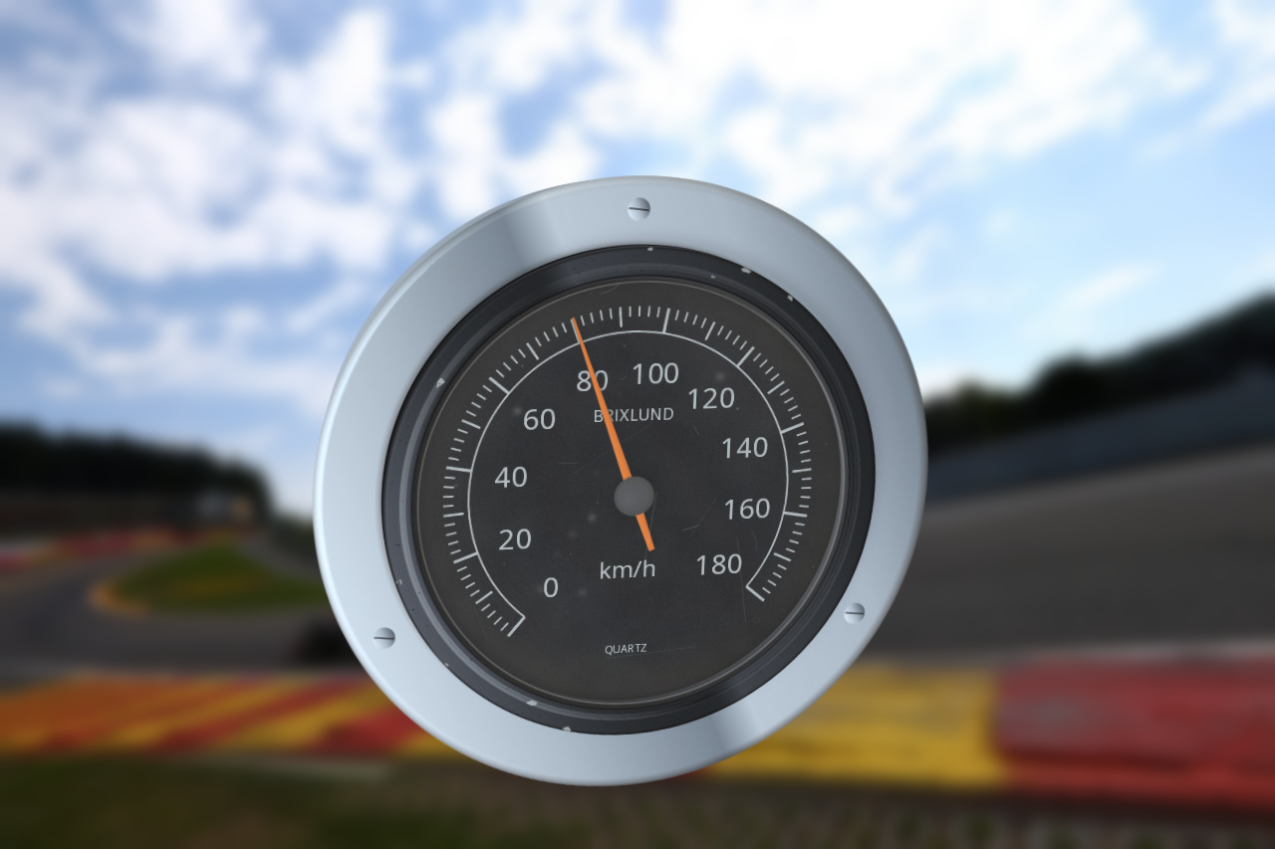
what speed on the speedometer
80 km/h
